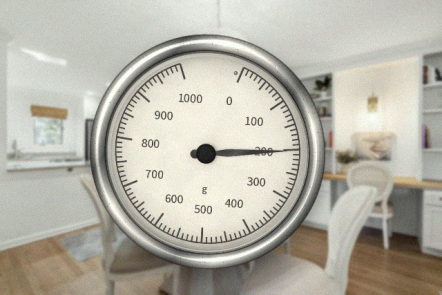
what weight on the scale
200 g
